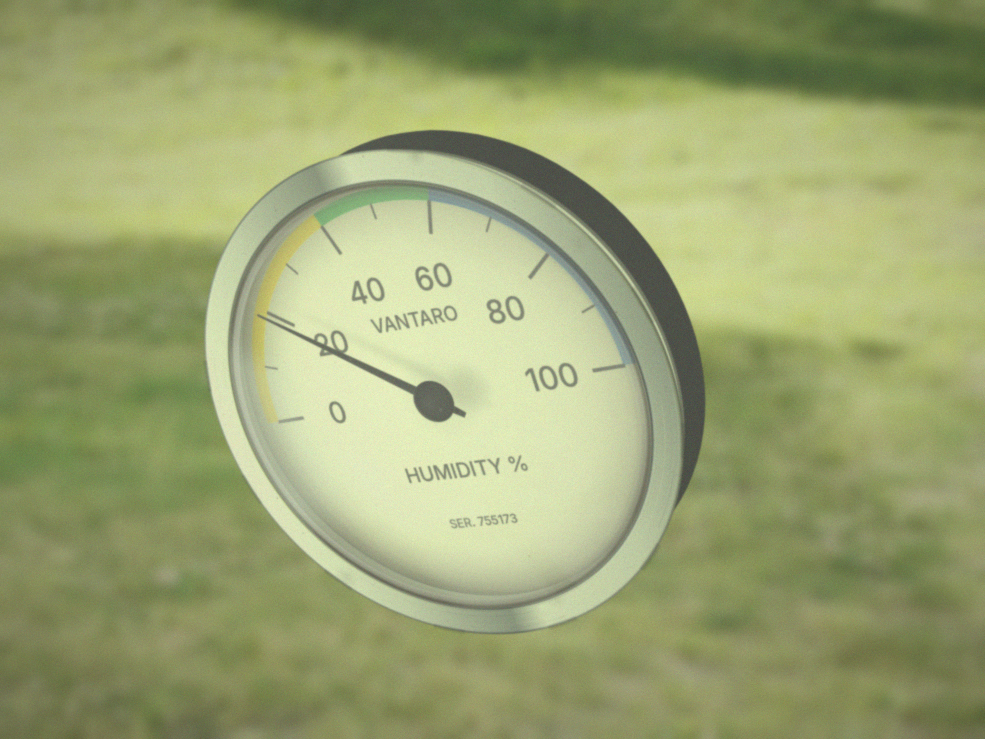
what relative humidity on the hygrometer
20 %
